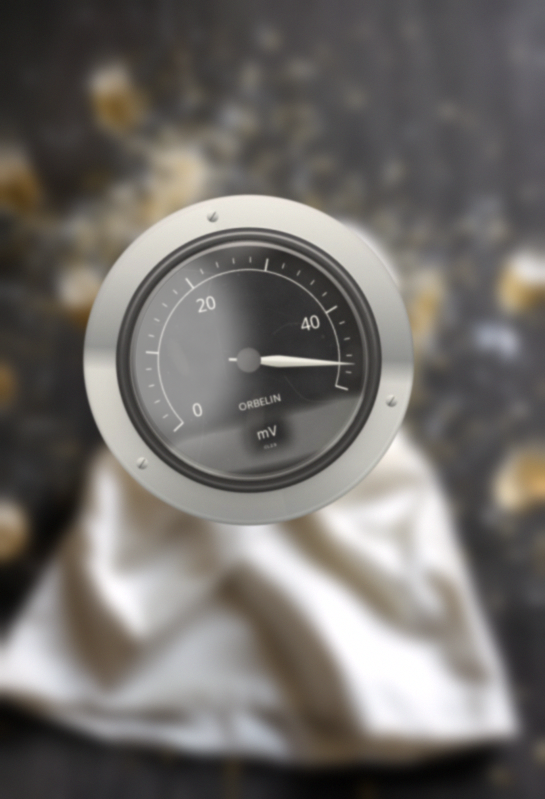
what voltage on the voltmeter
47 mV
